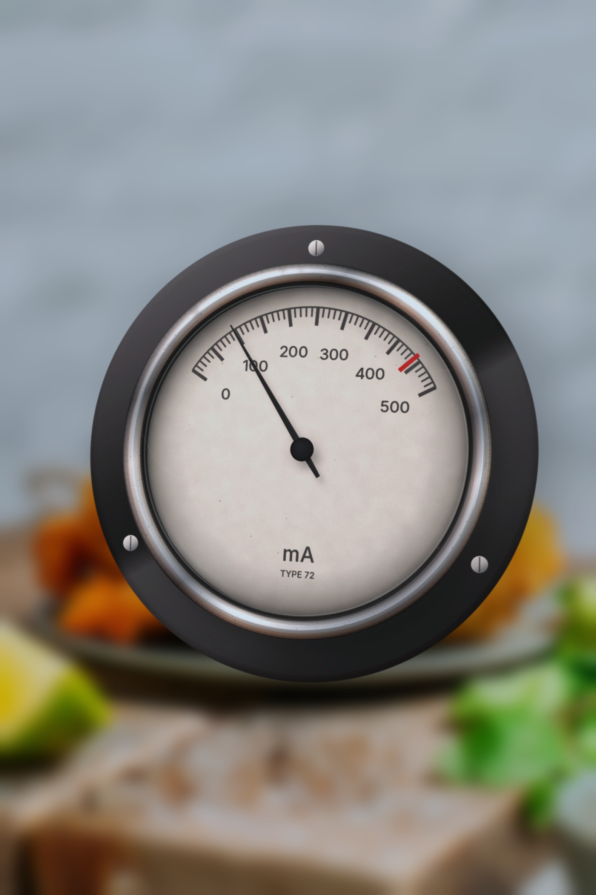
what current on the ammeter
100 mA
